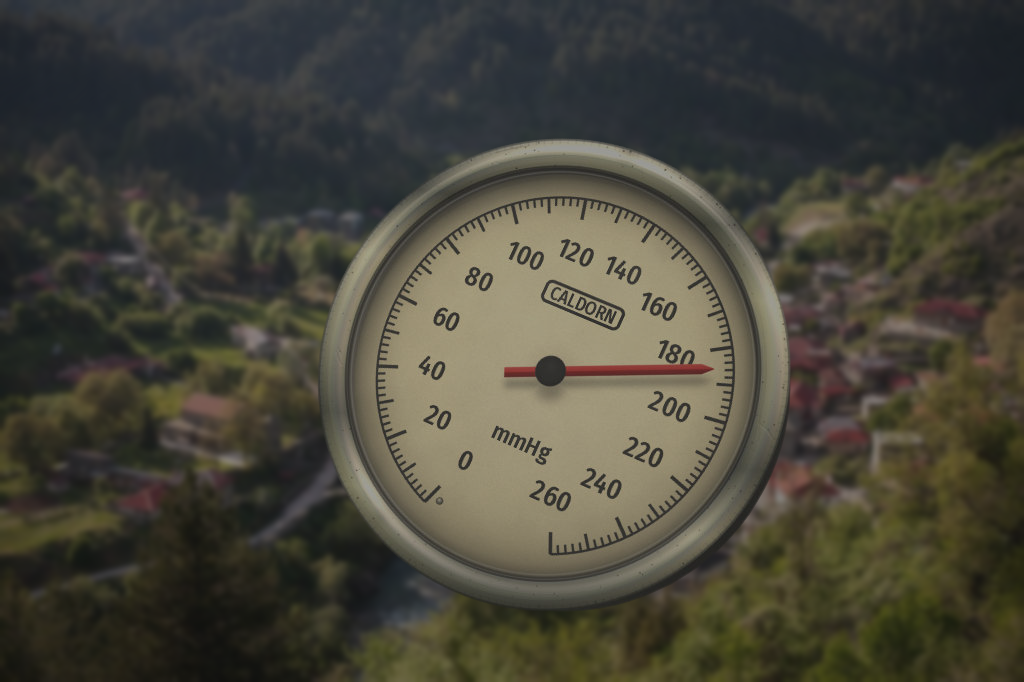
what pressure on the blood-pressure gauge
186 mmHg
